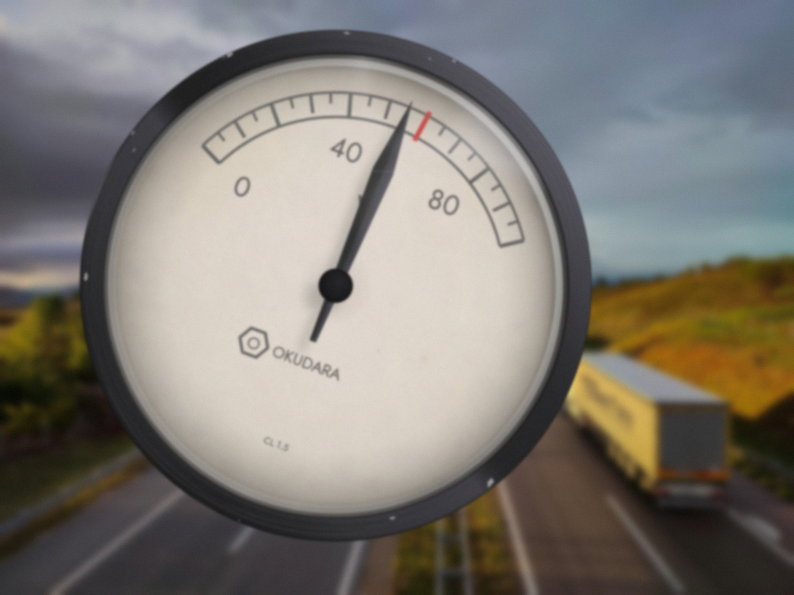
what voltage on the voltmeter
55 V
